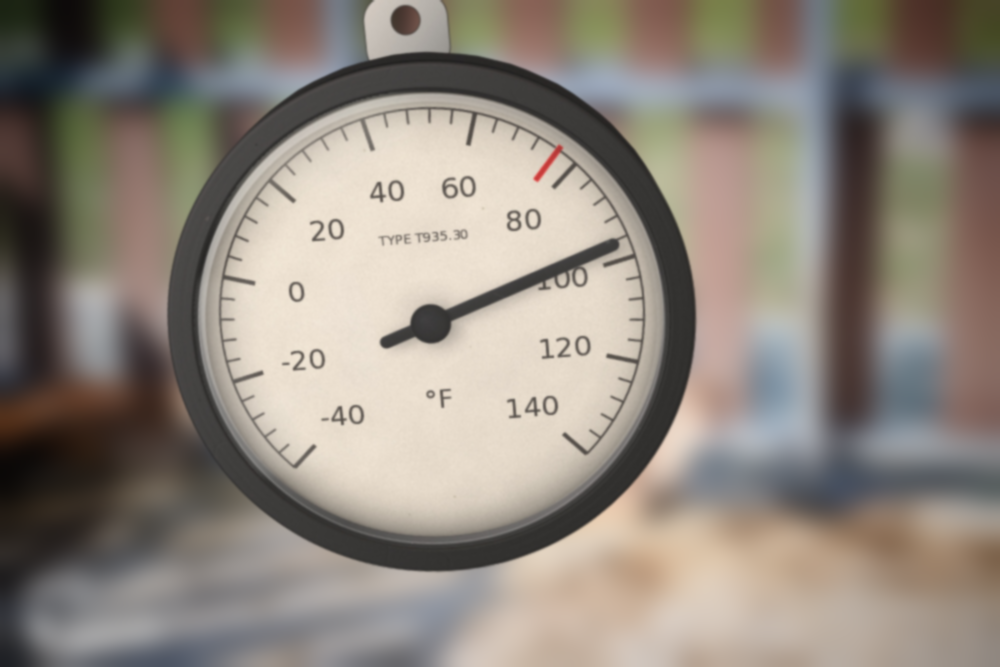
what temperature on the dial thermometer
96 °F
